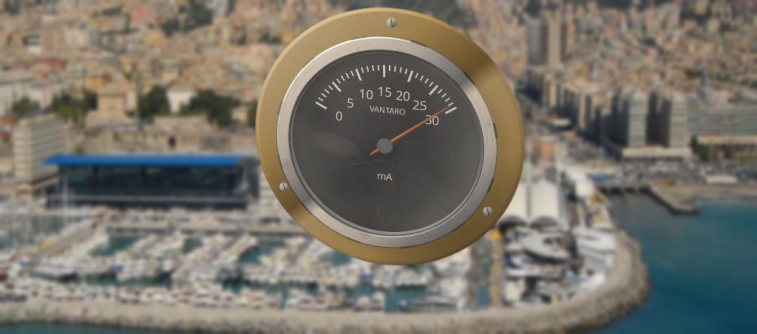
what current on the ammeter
29 mA
